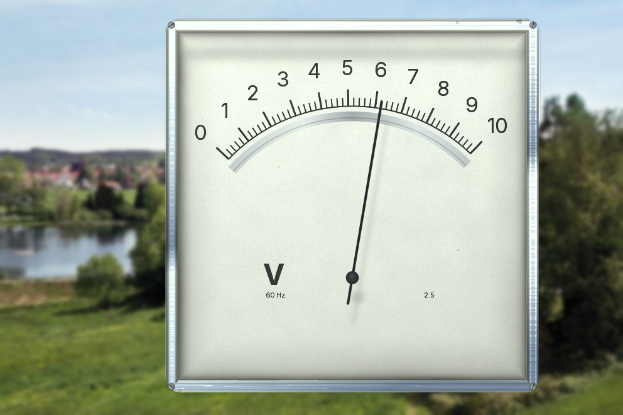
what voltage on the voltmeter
6.2 V
